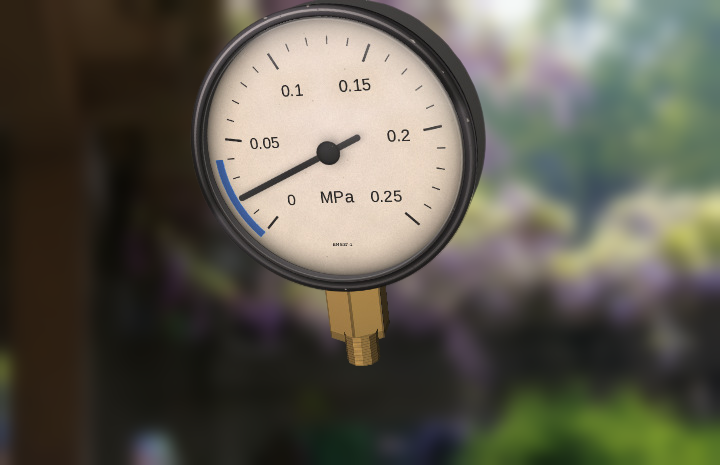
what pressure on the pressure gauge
0.02 MPa
